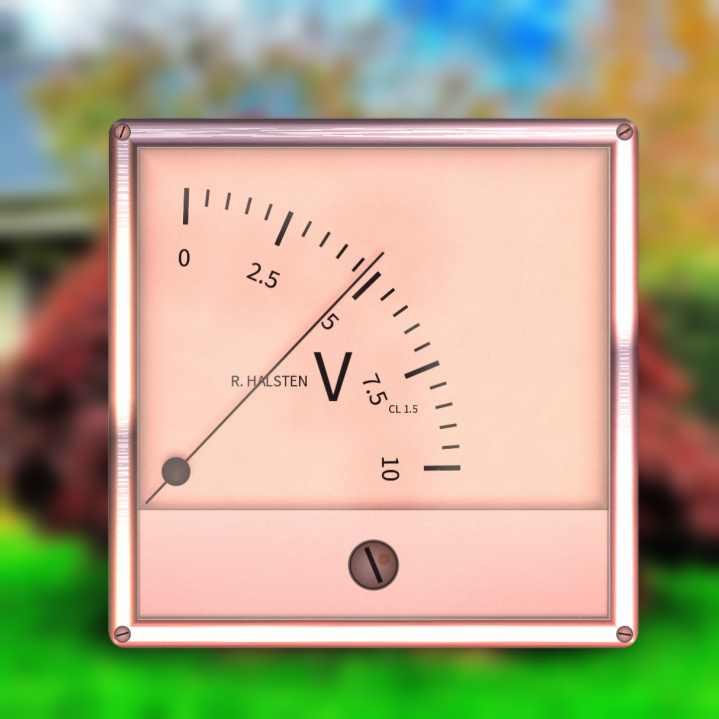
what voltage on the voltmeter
4.75 V
